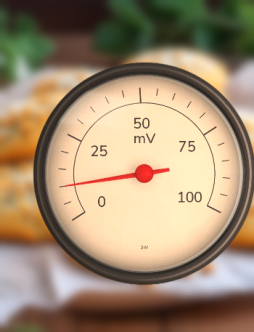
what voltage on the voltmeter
10 mV
